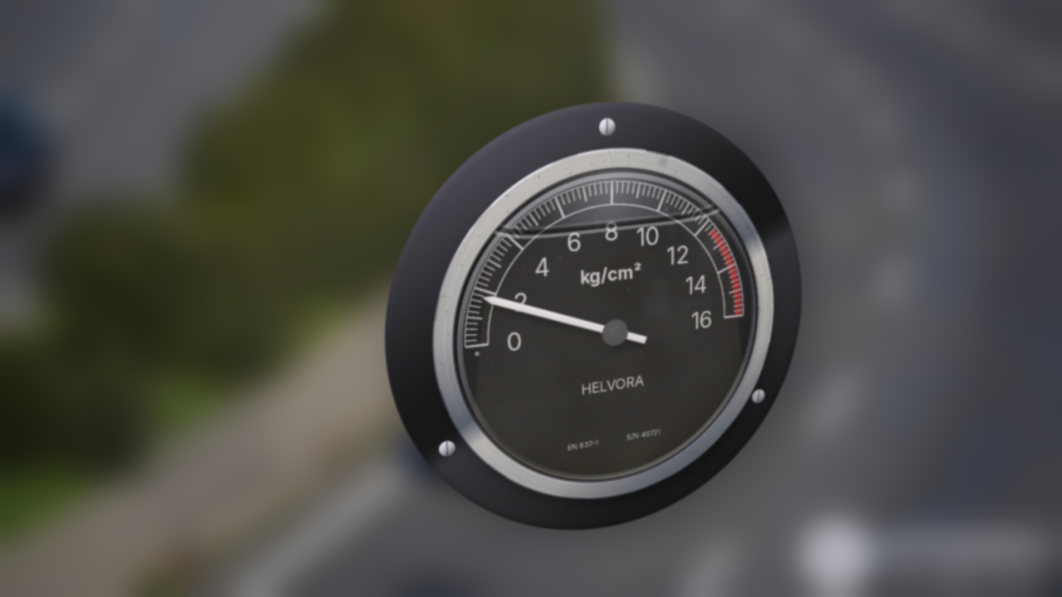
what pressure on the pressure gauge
1.8 kg/cm²
